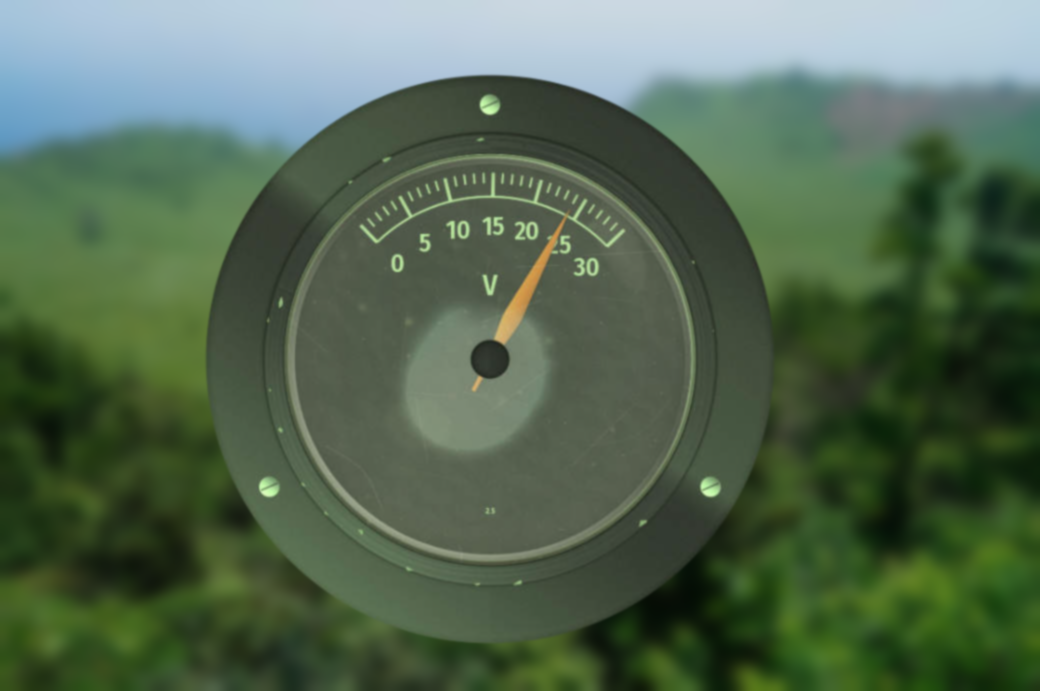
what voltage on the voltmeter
24 V
